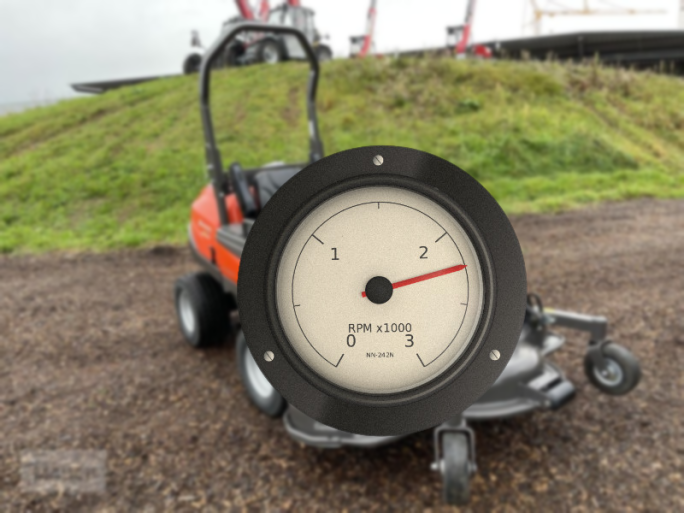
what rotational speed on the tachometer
2250 rpm
